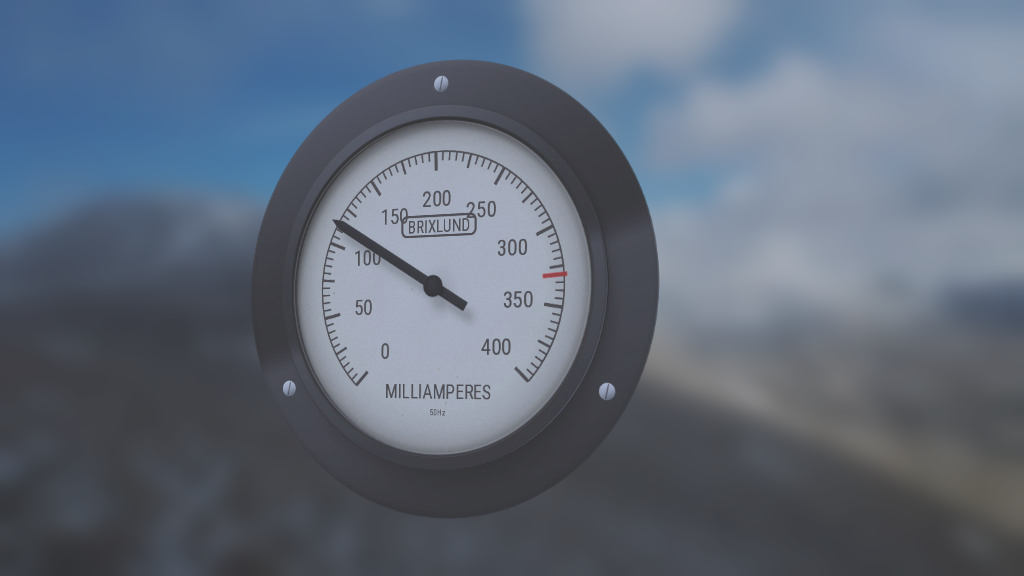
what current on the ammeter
115 mA
